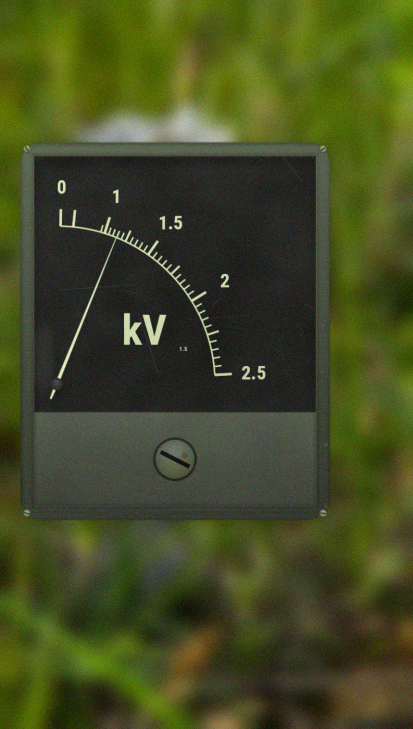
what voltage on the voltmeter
1.15 kV
